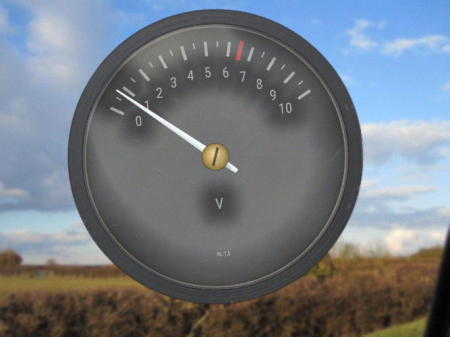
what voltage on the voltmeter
0.75 V
